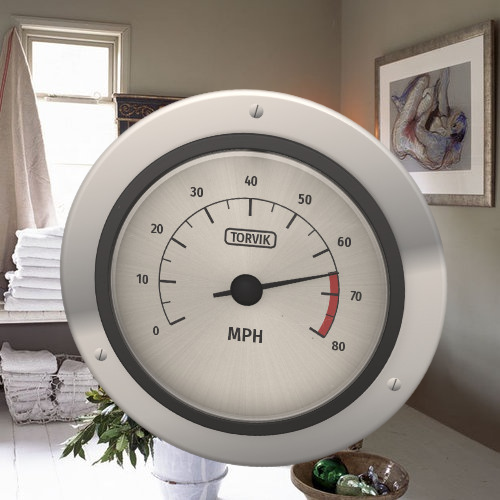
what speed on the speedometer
65 mph
